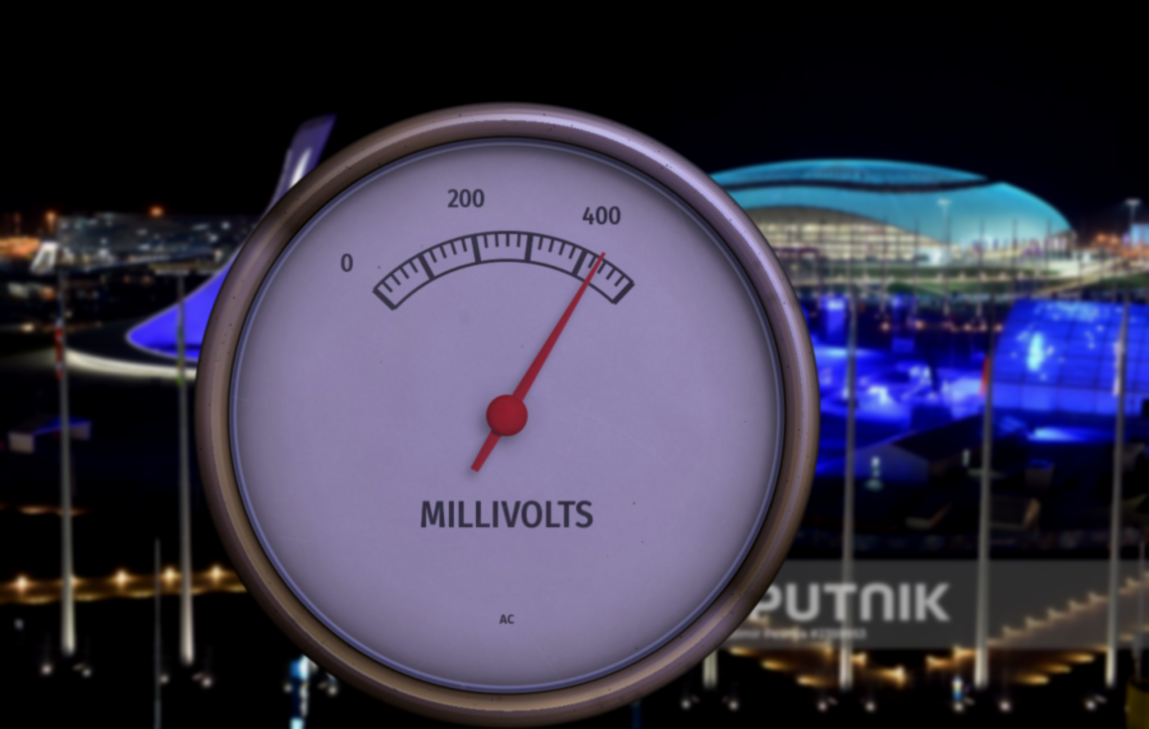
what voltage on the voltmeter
430 mV
